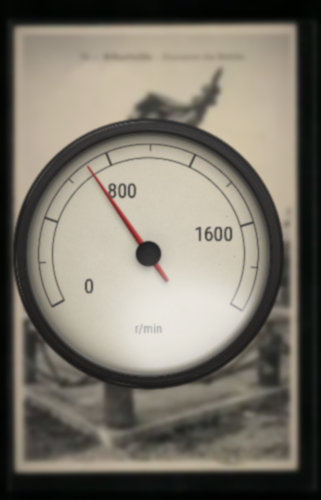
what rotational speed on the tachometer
700 rpm
